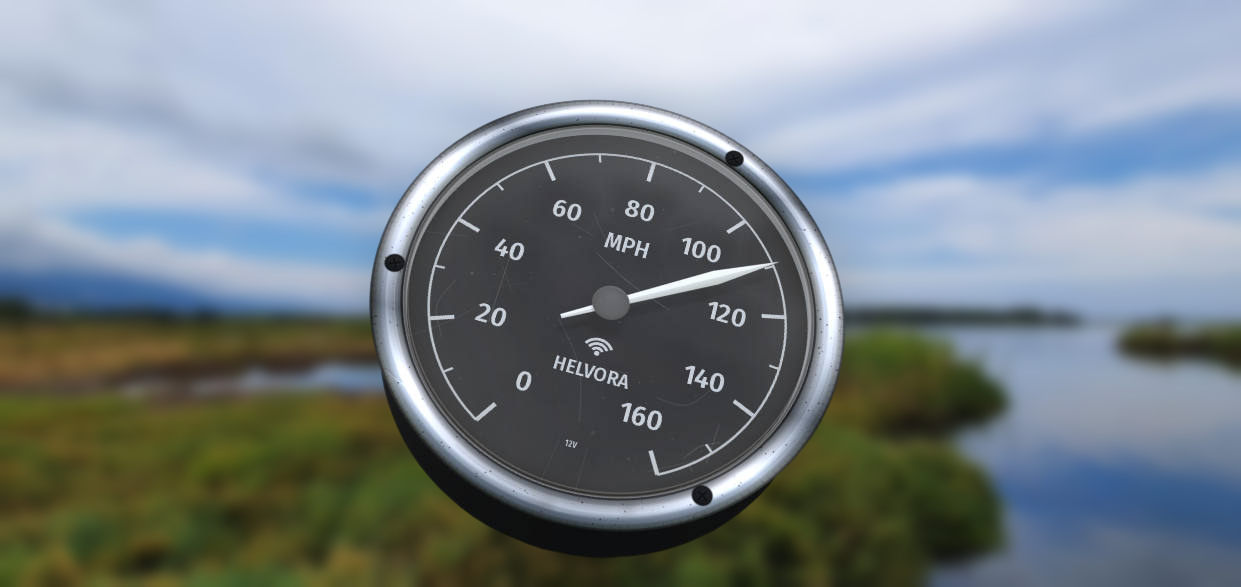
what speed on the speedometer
110 mph
